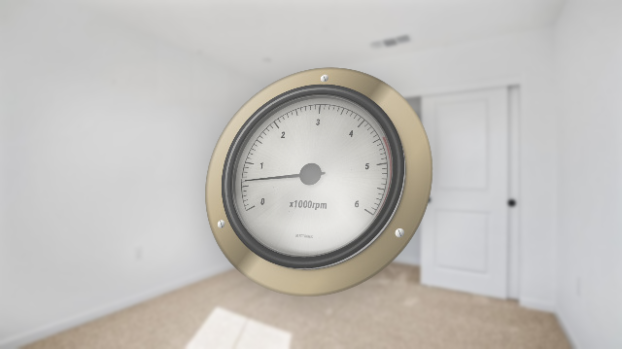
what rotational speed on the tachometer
600 rpm
